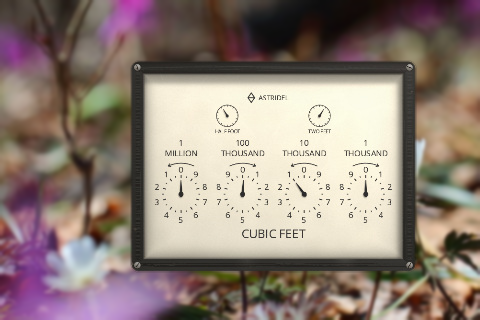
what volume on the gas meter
1000 ft³
